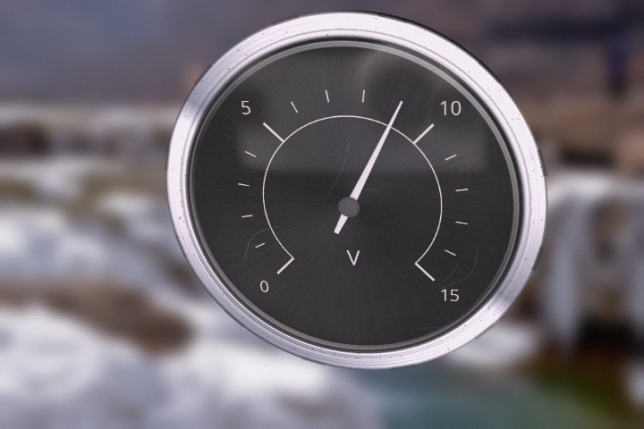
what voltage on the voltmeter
9 V
